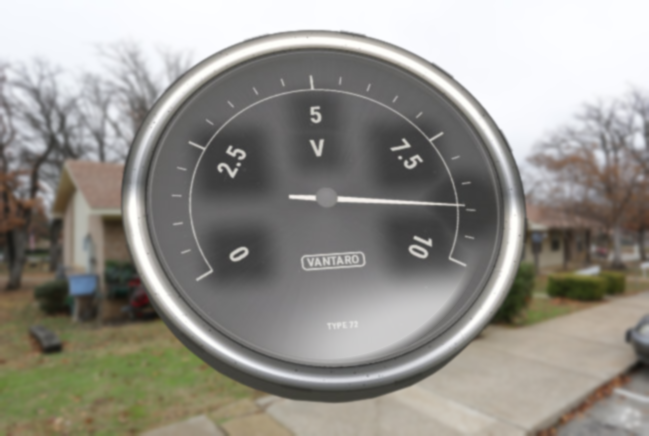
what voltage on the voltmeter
9 V
